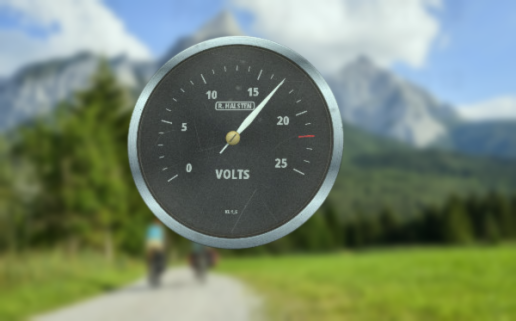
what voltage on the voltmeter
17 V
